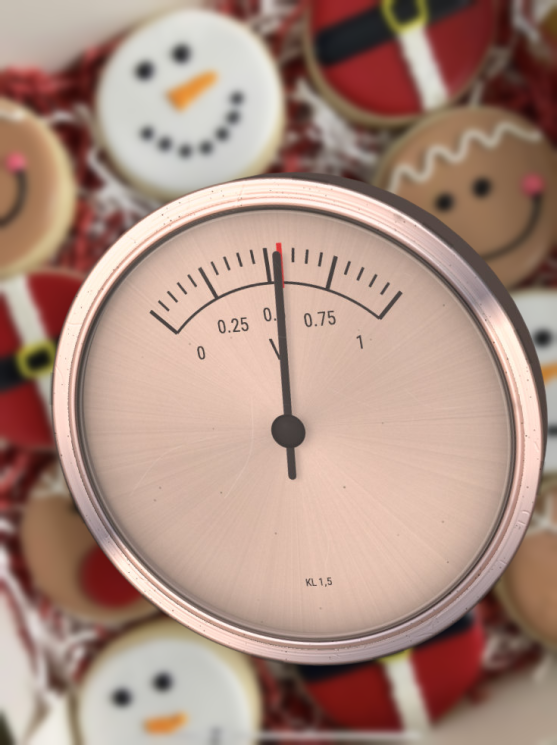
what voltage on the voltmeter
0.55 V
